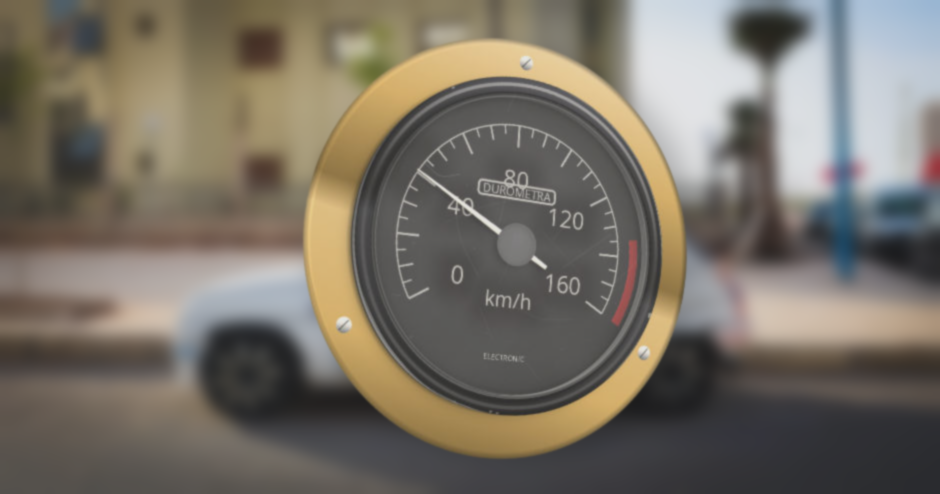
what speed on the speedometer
40 km/h
